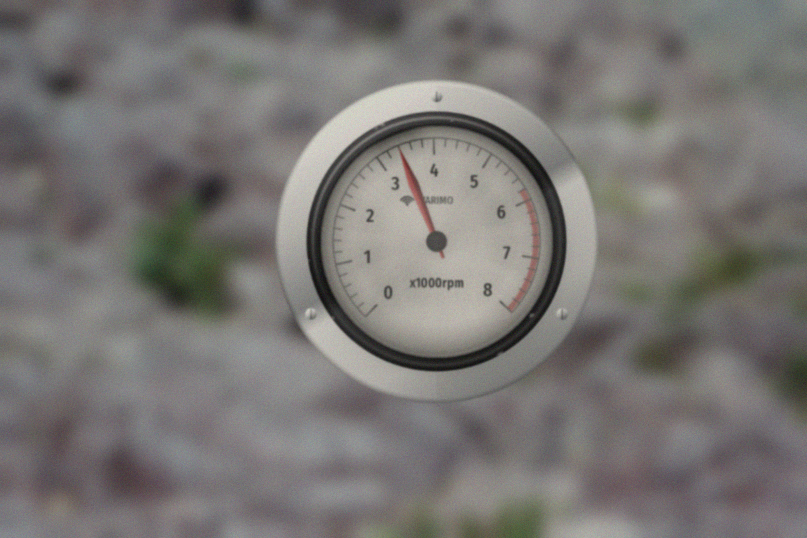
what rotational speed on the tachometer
3400 rpm
